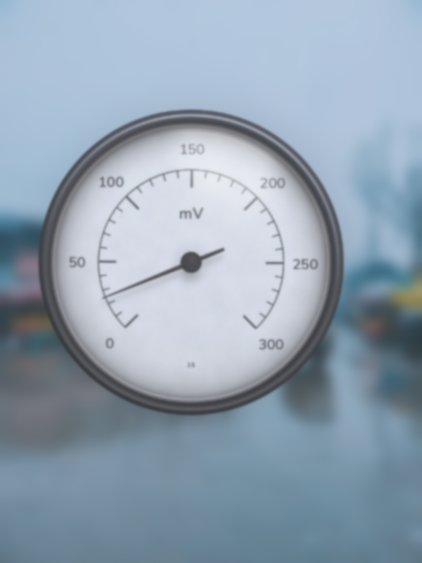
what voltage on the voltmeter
25 mV
